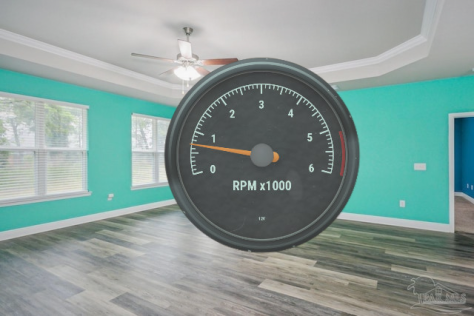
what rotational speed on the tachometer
700 rpm
